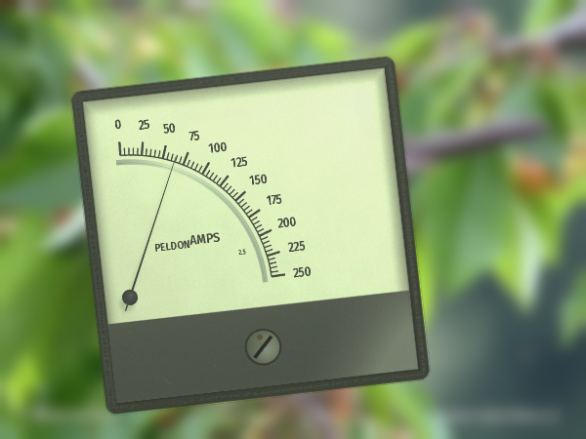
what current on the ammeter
65 A
